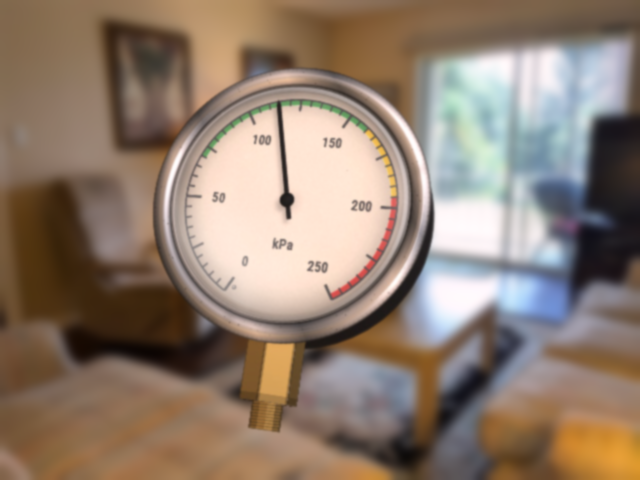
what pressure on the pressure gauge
115 kPa
